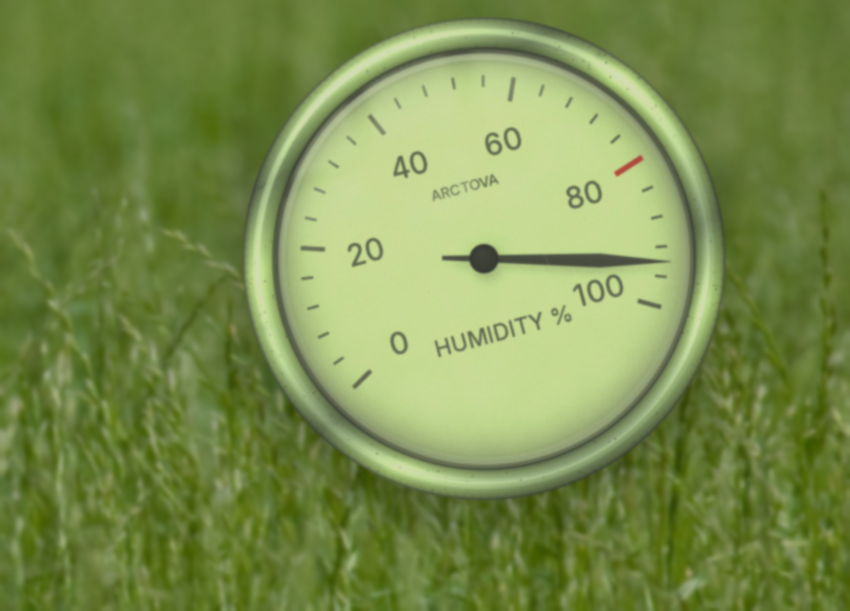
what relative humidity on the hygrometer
94 %
